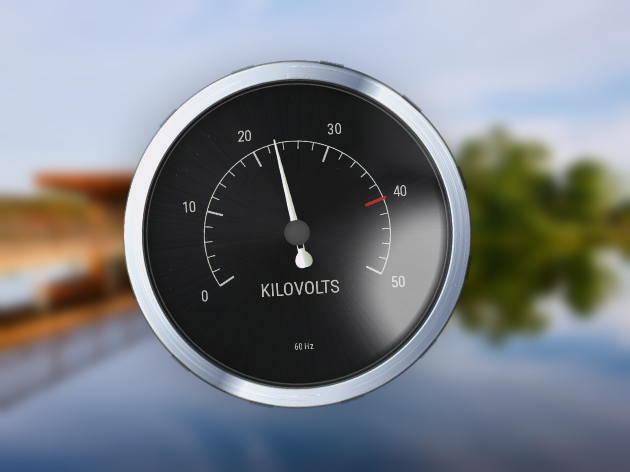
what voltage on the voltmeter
23 kV
